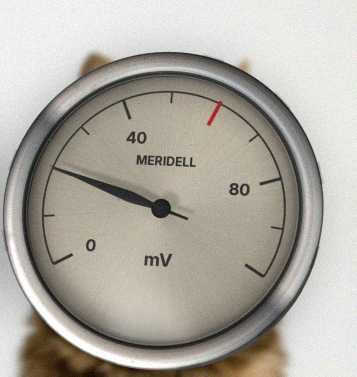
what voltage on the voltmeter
20 mV
